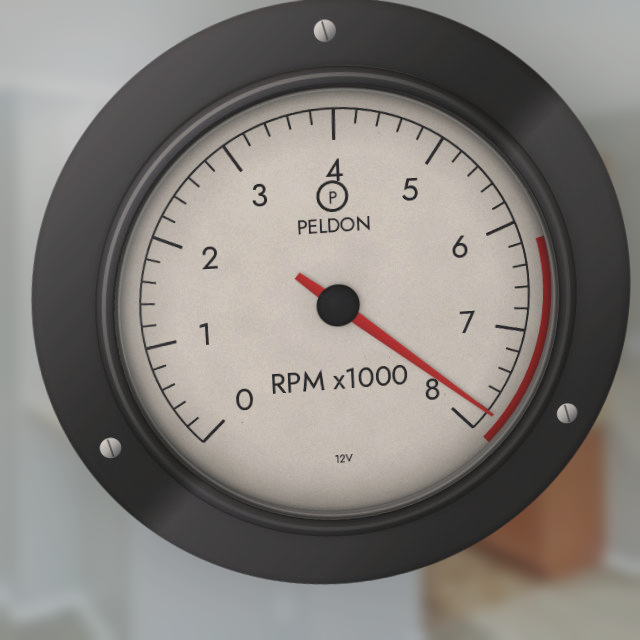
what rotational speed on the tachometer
7800 rpm
